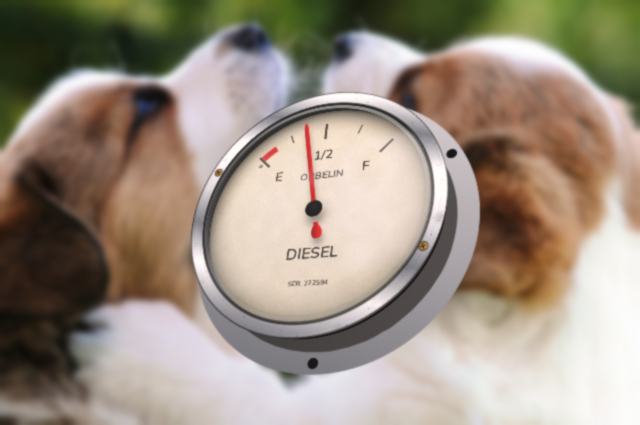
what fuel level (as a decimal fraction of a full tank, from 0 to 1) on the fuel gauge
0.375
